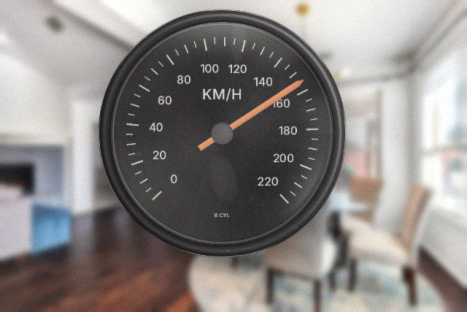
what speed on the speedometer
155 km/h
